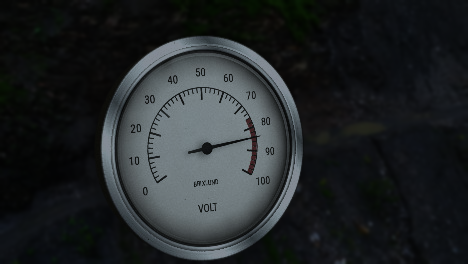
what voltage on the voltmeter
84 V
